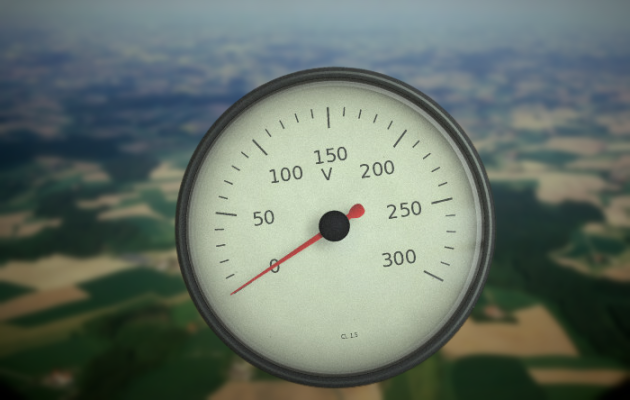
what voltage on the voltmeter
0 V
